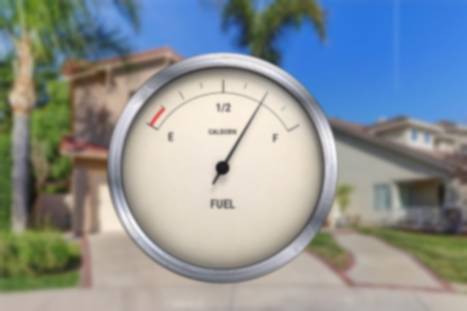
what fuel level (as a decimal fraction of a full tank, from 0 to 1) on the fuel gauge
0.75
